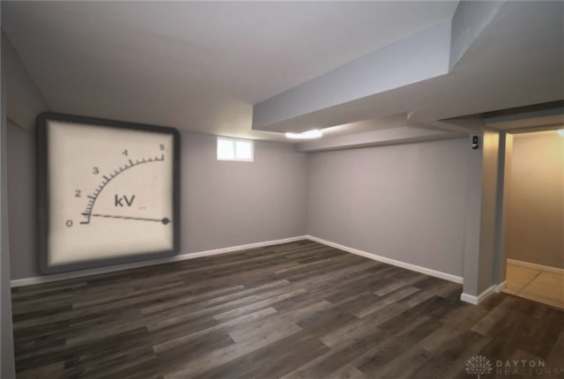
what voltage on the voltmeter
1 kV
